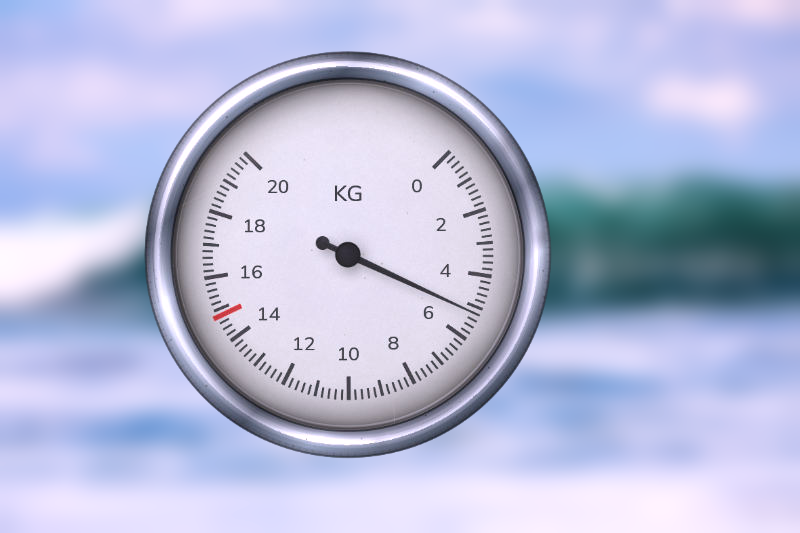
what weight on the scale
5.2 kg
